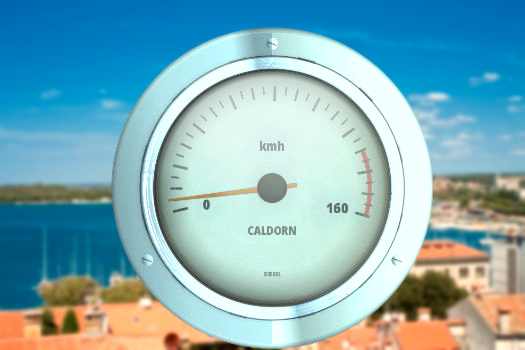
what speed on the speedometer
5 km/h
